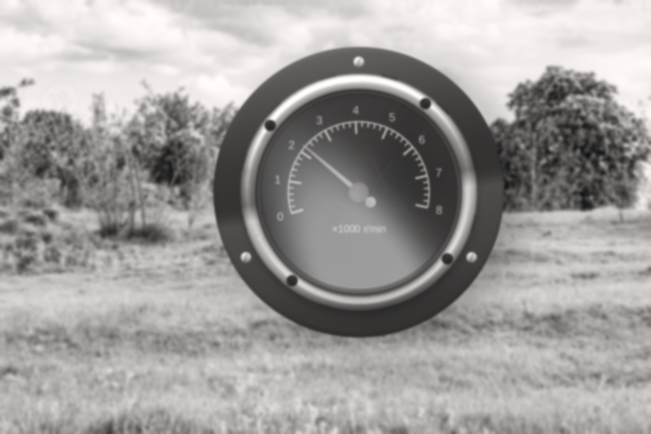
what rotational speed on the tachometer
2200 rpm
